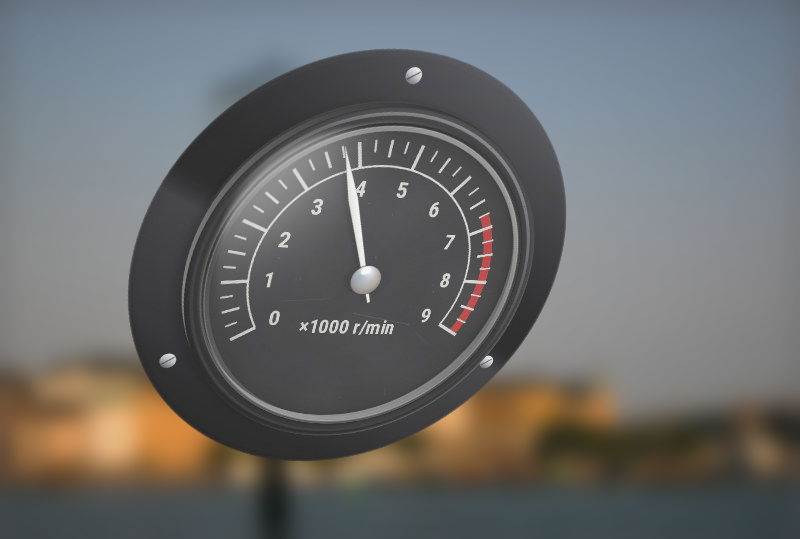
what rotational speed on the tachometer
3750 rpm
